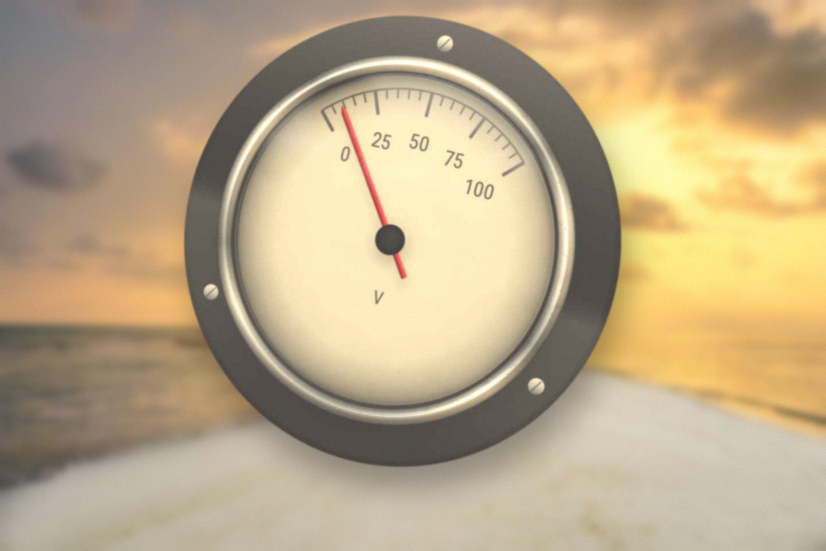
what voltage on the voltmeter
10 V
